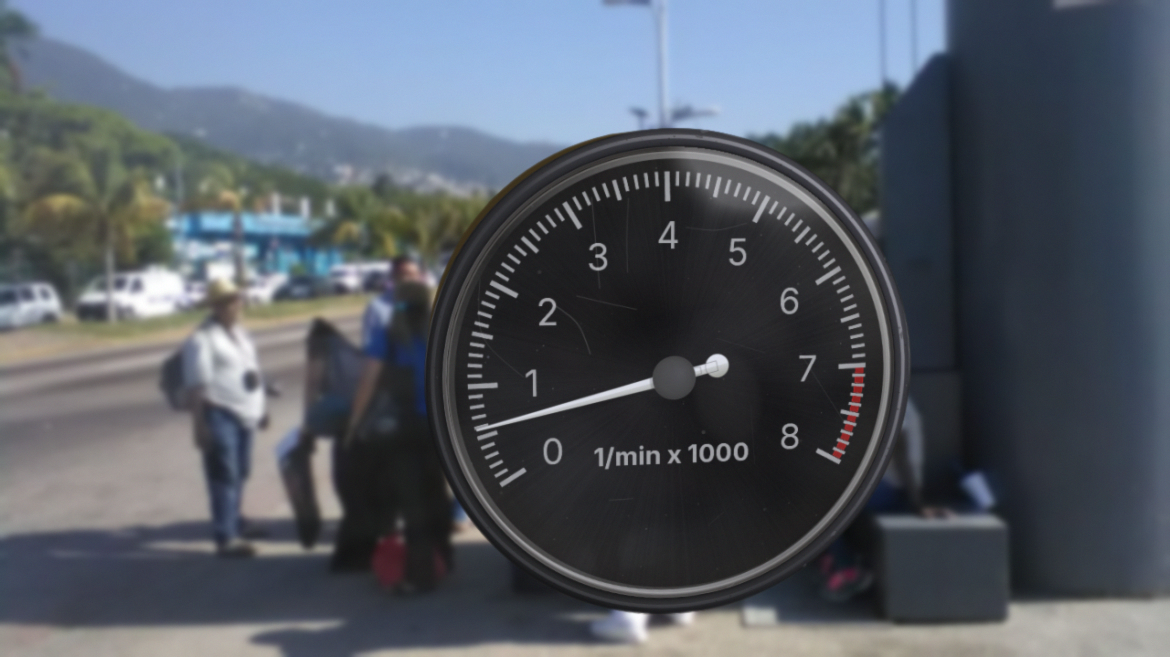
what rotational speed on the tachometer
600 rpm
